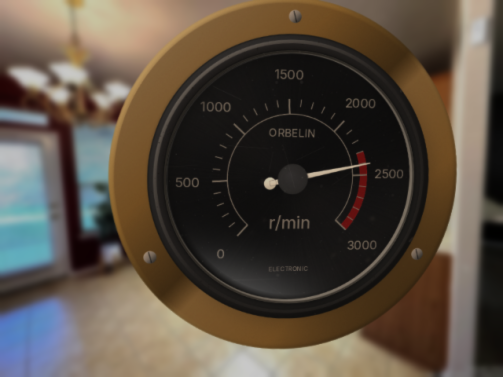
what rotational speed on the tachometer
2400 rpm
